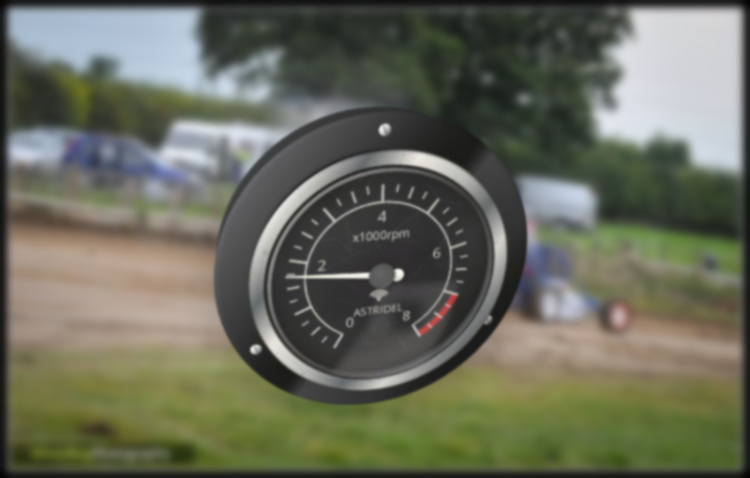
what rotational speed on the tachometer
1750 rpm
